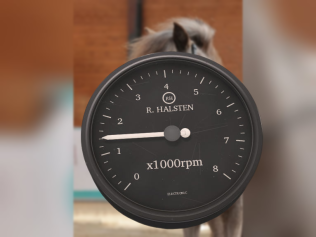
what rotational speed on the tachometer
1400 rpm
